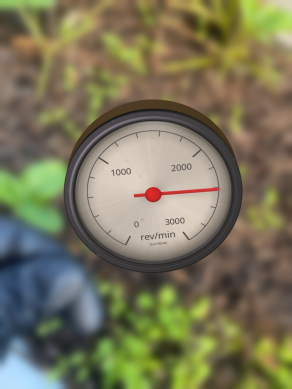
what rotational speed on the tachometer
2400 rpm
